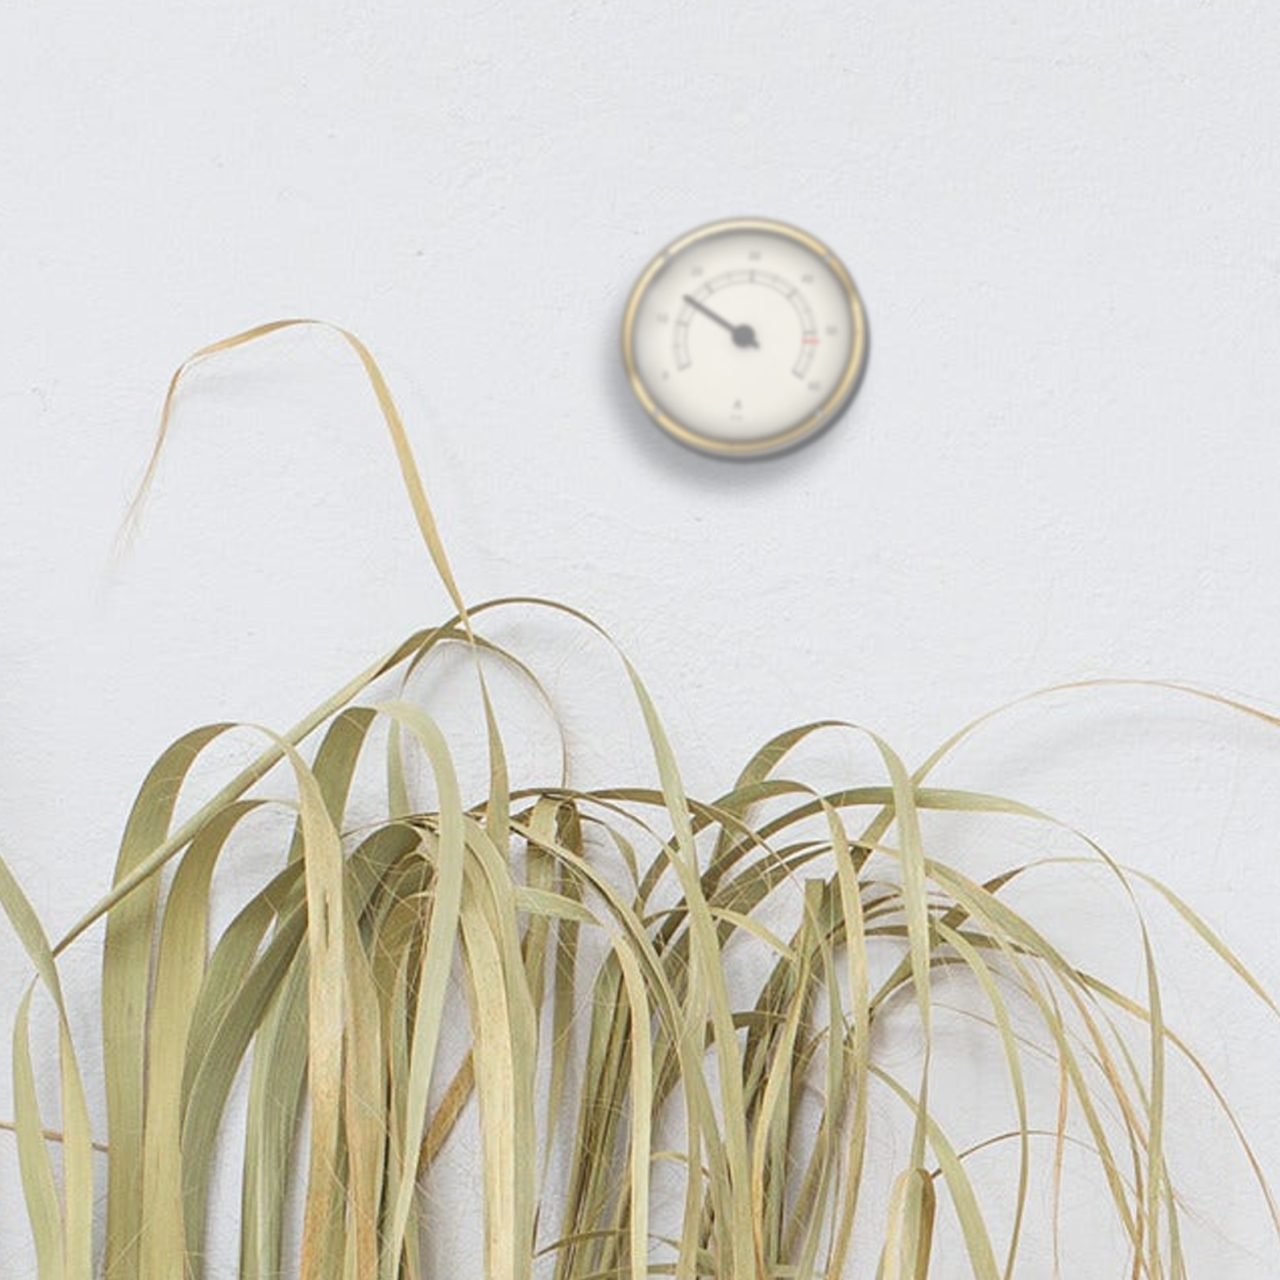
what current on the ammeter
15 A
